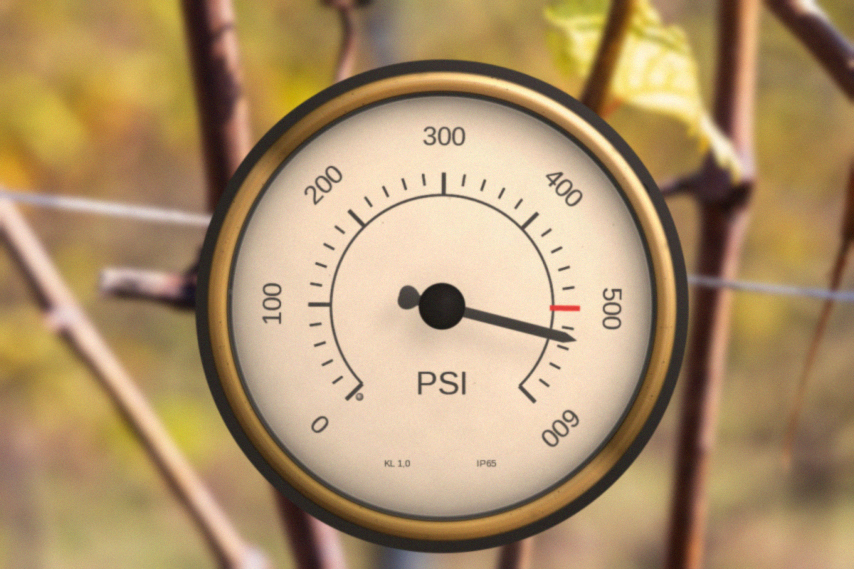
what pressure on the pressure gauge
530 psi
